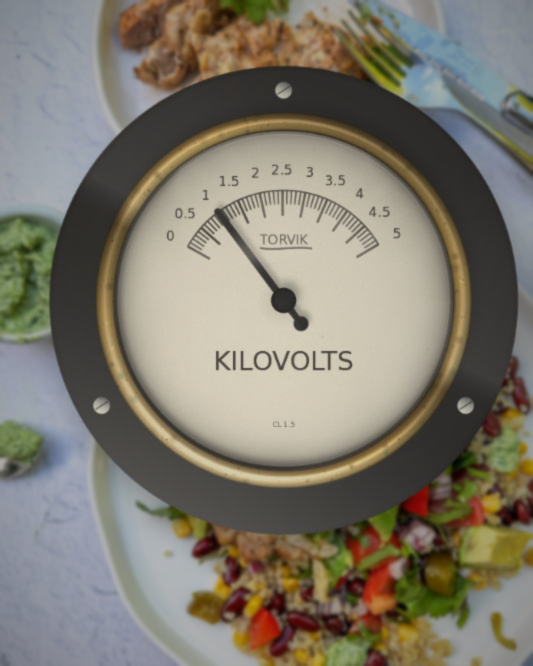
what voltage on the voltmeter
1 kV
